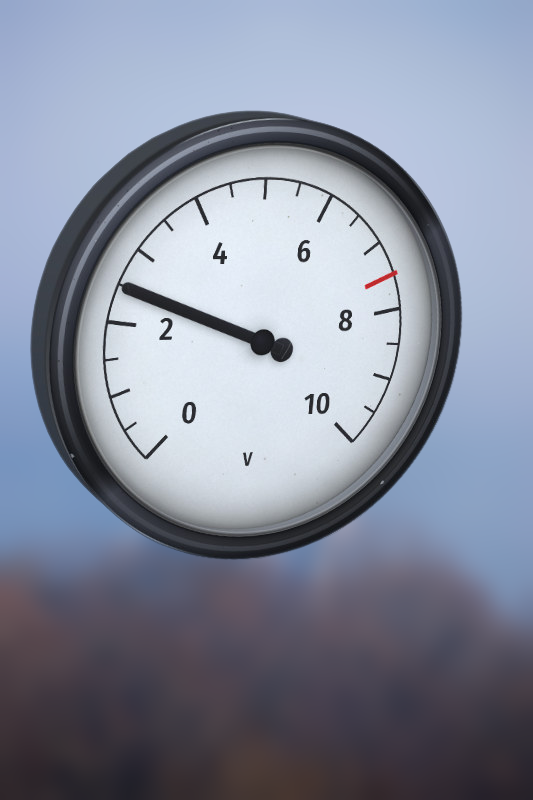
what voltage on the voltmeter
2.5 V
